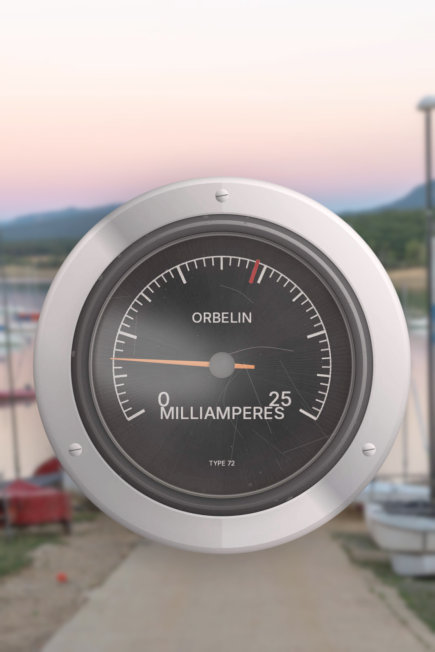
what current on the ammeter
3.5 mA
